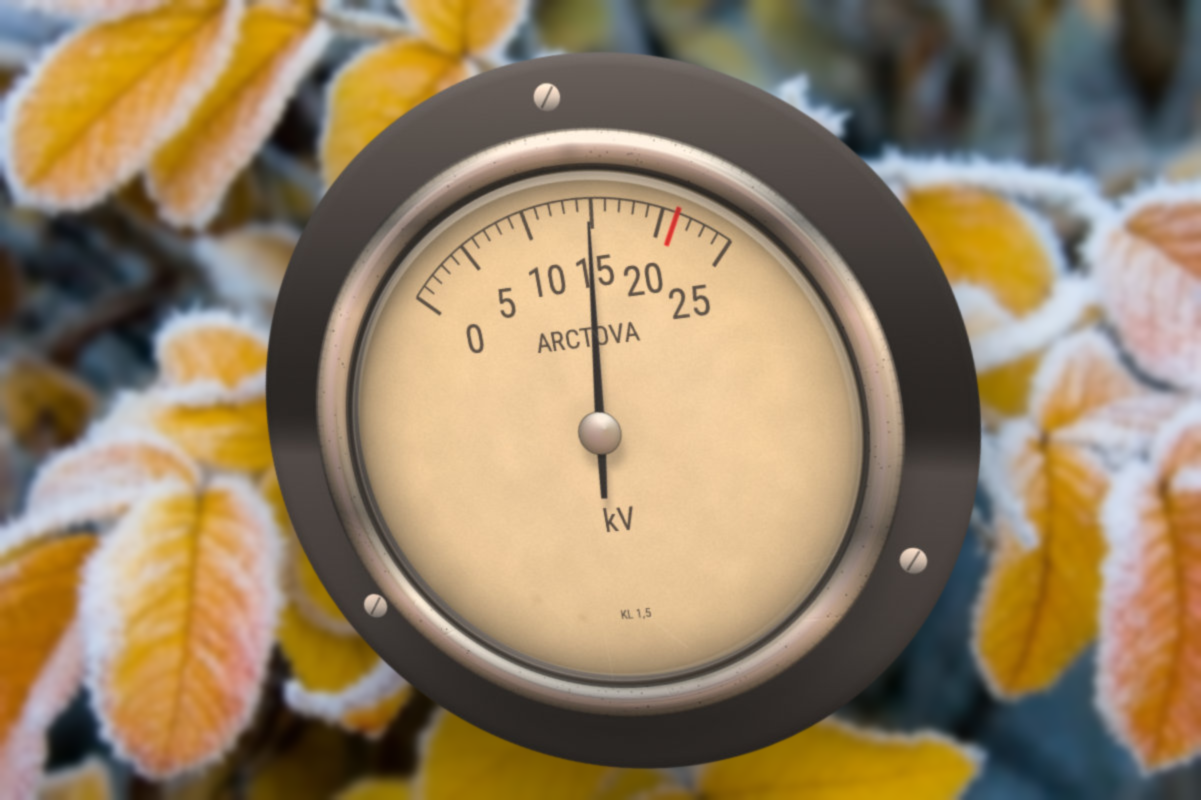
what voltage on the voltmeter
15 kV
